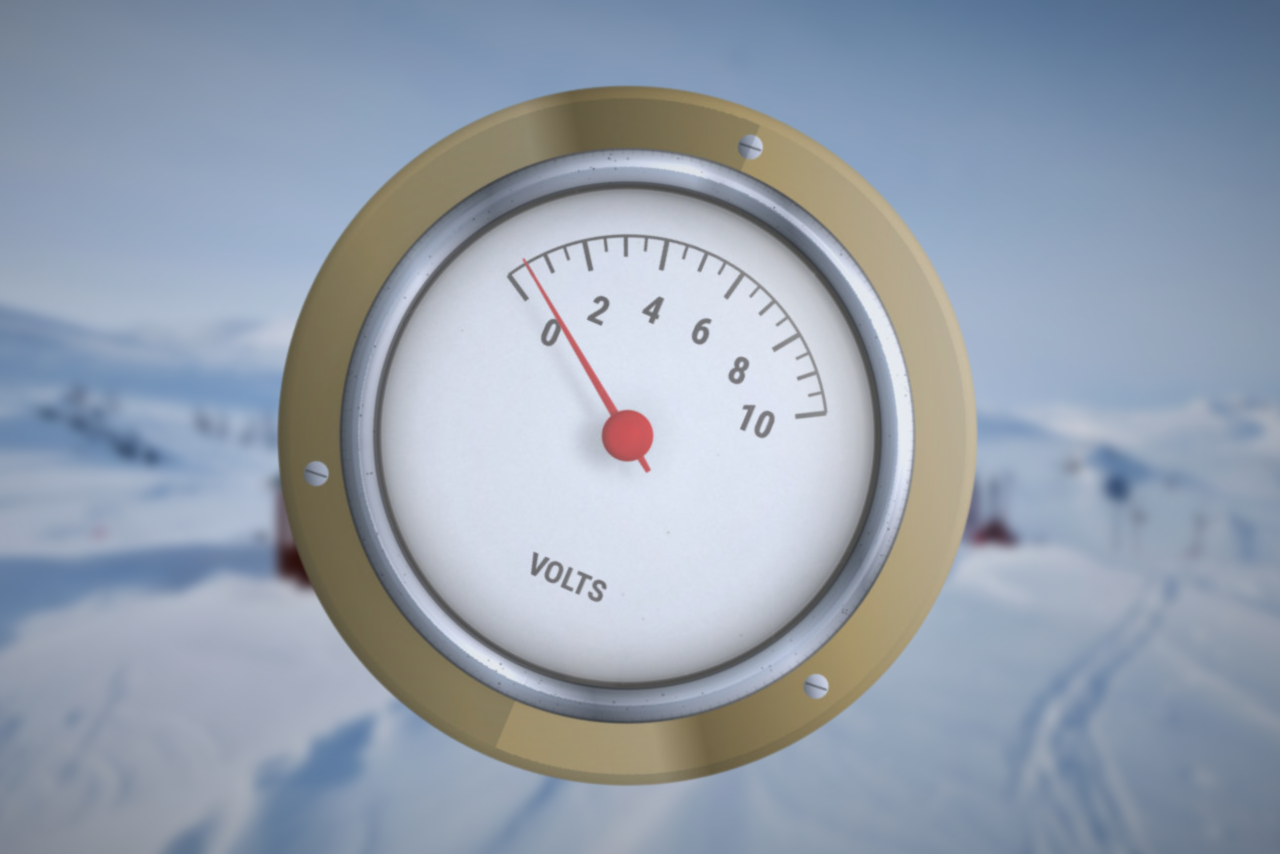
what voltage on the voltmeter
0.5 V
